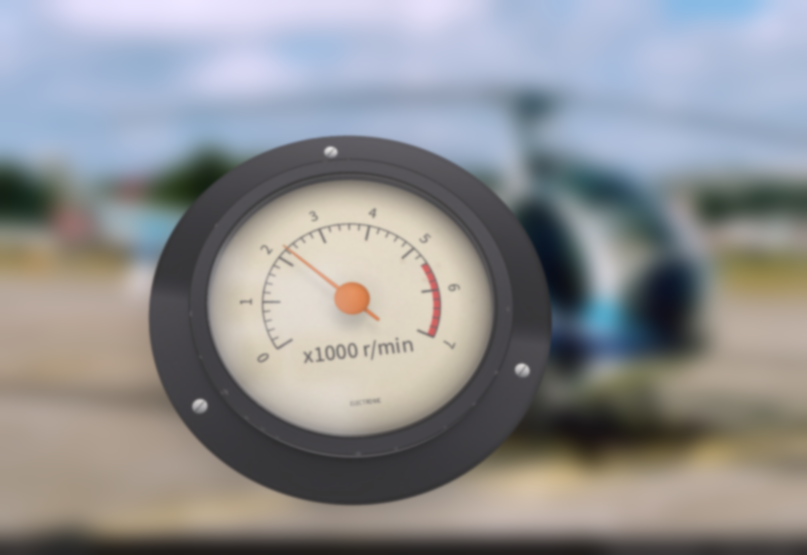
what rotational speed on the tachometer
2200 rpm
